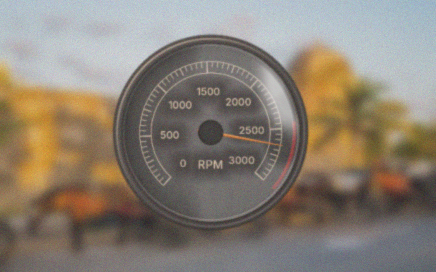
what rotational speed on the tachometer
2650 rpm
